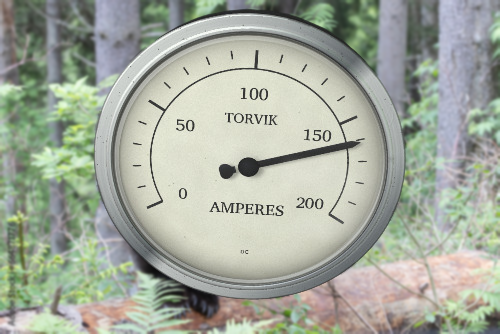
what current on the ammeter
160 A
